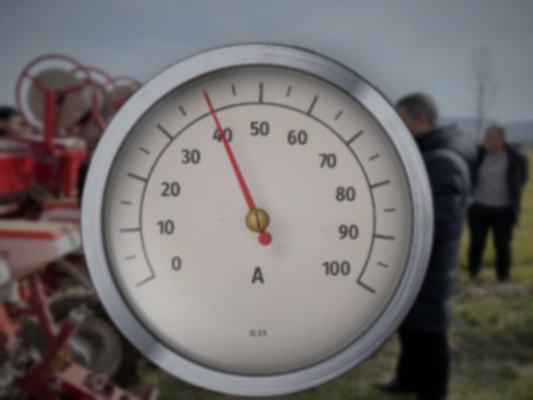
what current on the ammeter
40 A
